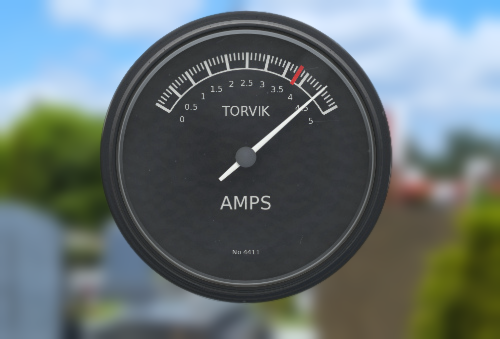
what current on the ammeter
4.5 A
